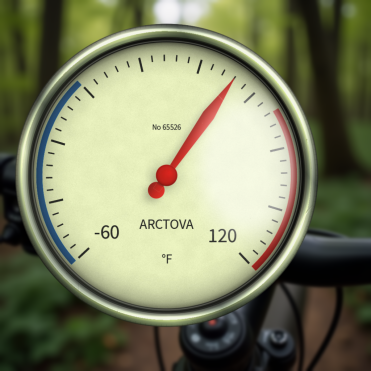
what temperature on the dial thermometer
52 °F
